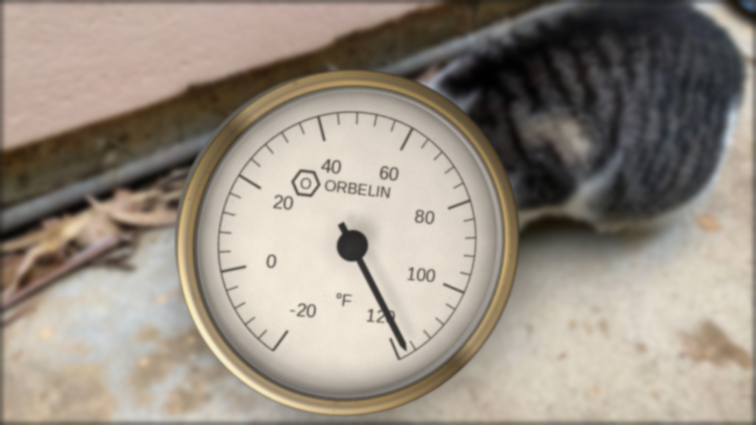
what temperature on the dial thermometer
118 °F
